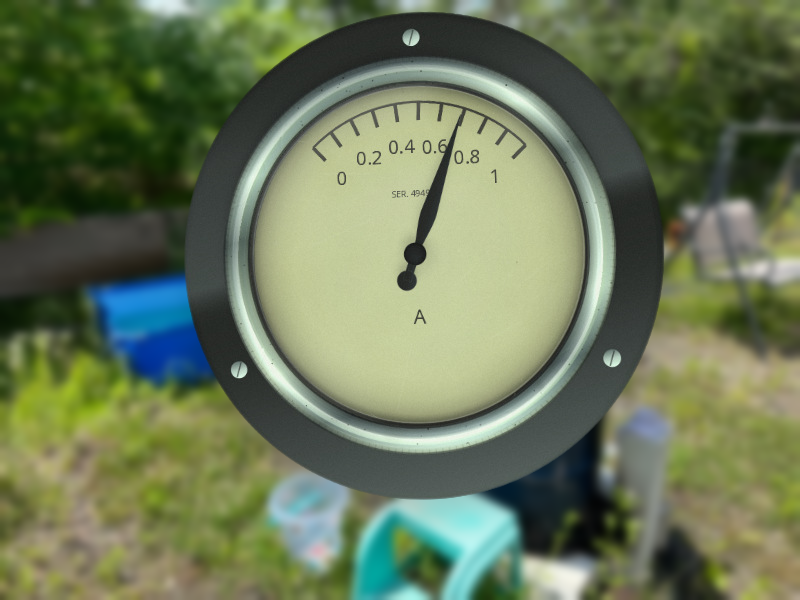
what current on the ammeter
0.7 A
